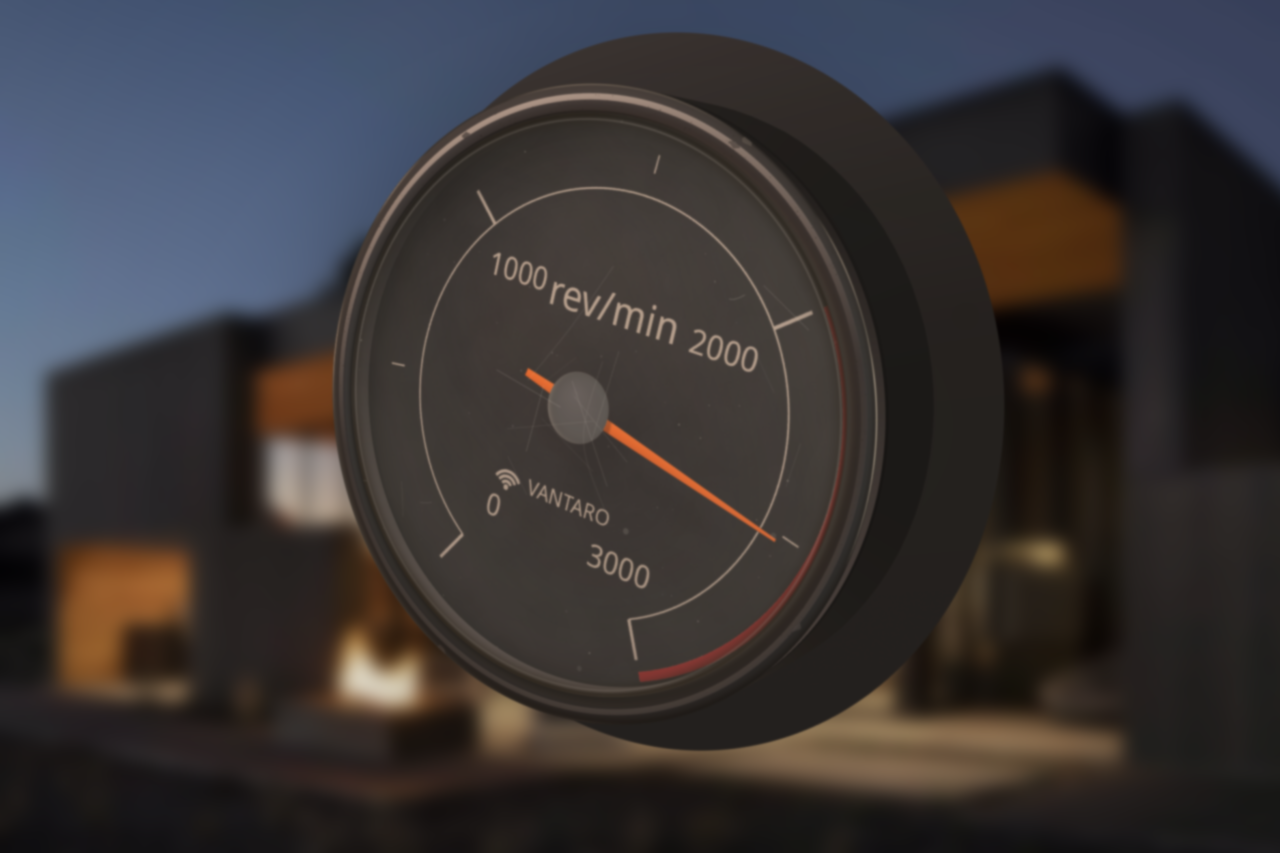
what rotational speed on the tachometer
2500 rpm
